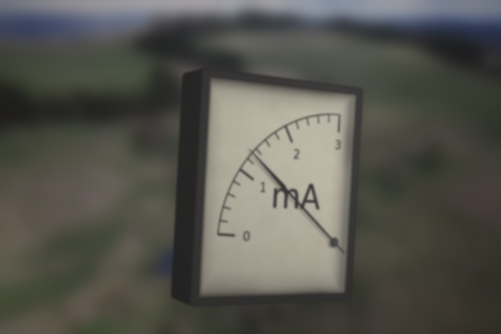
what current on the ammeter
1.3 mA
